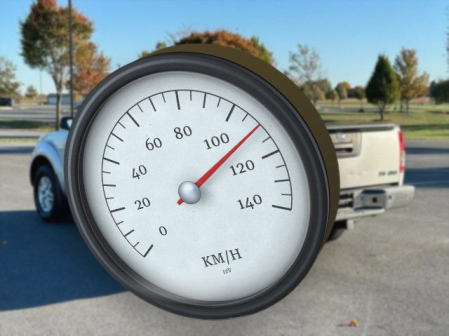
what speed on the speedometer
110 km/h
